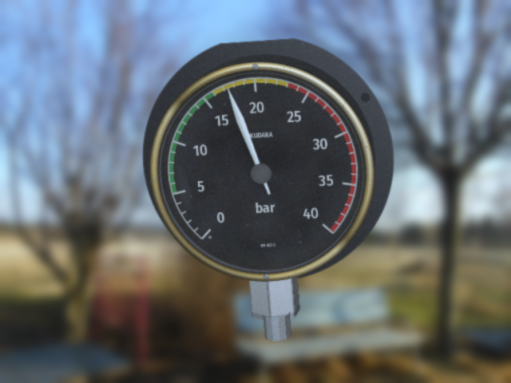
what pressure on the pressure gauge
17.5 bar
